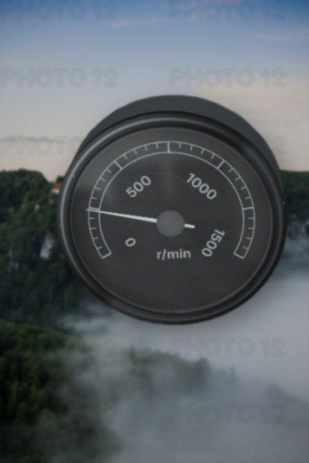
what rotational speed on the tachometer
250 rpm
